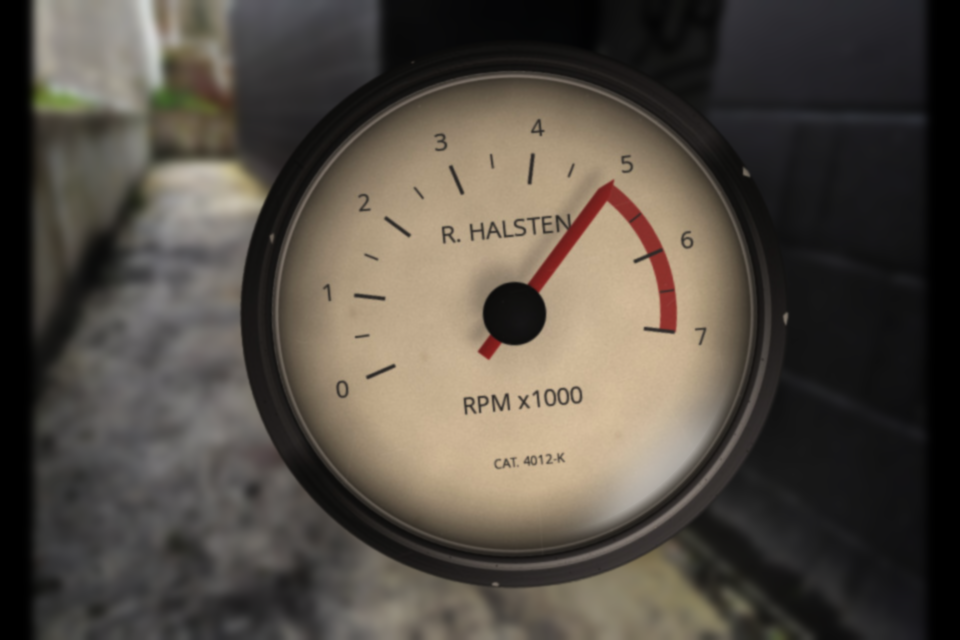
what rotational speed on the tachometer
5000 rpm
